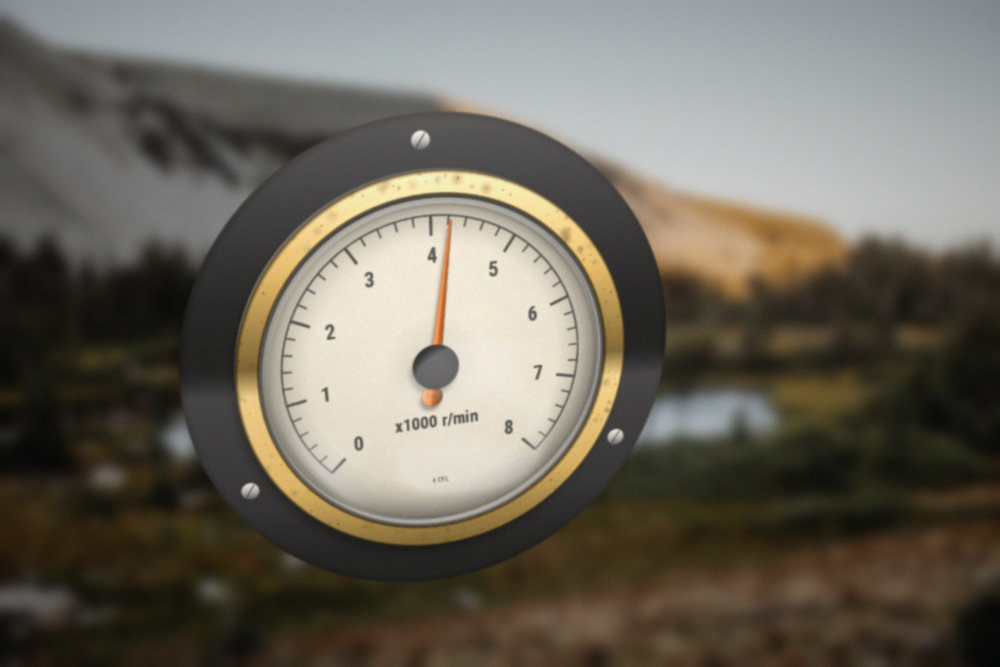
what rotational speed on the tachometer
4200 rpm
